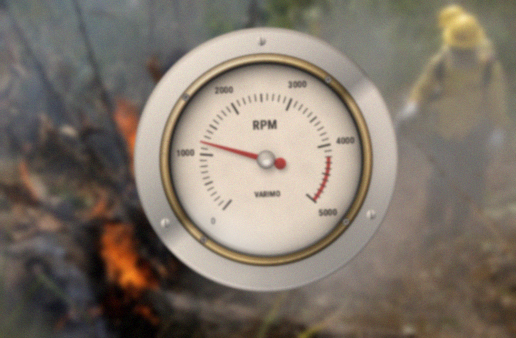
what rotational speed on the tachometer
1200 rpm
